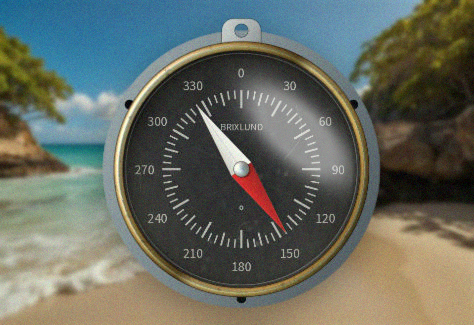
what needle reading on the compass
145 °
